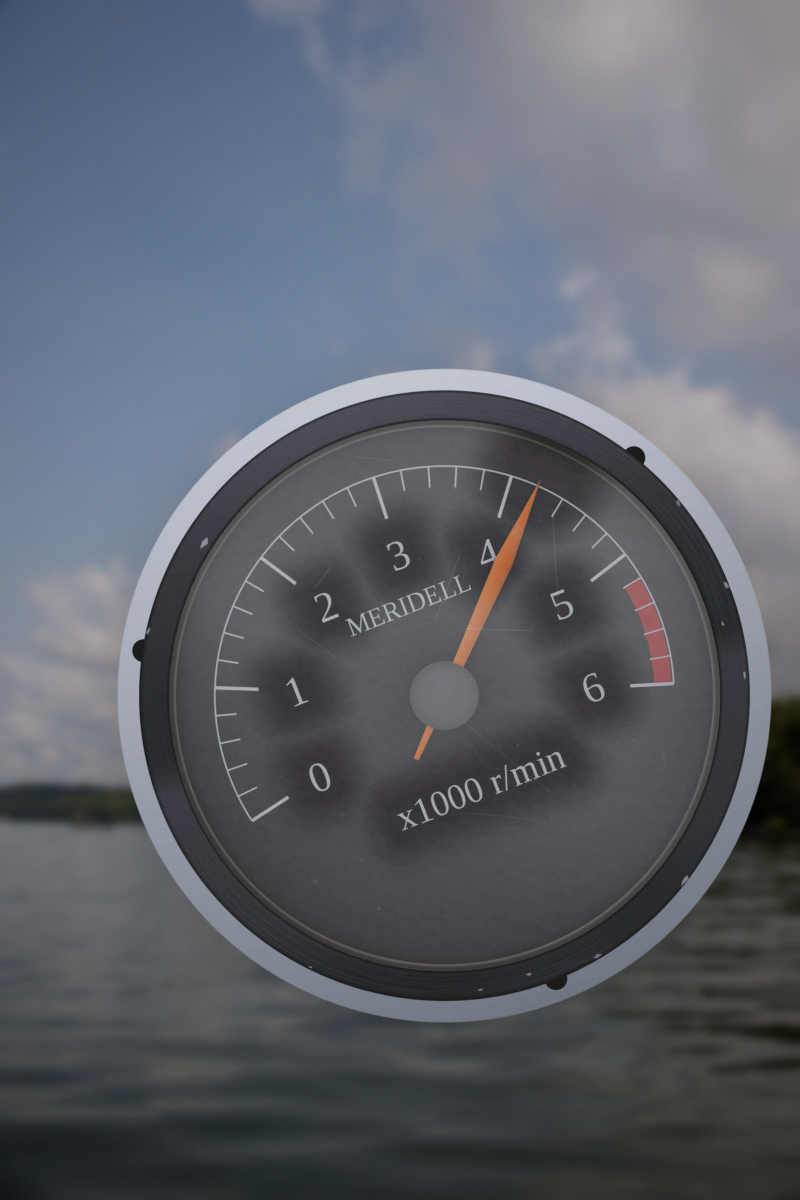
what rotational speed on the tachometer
4200 rpm
